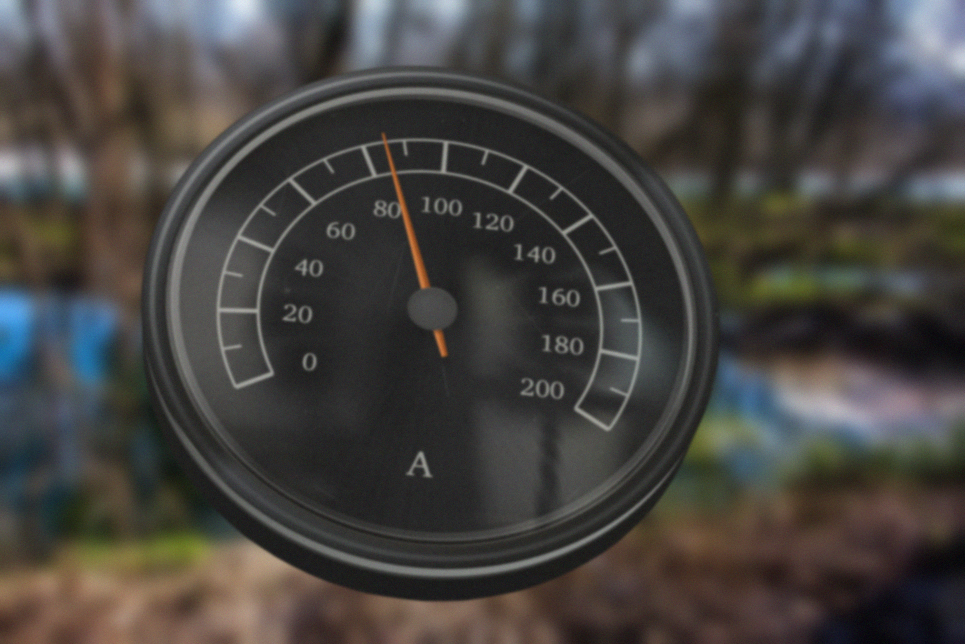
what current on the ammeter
85 A
